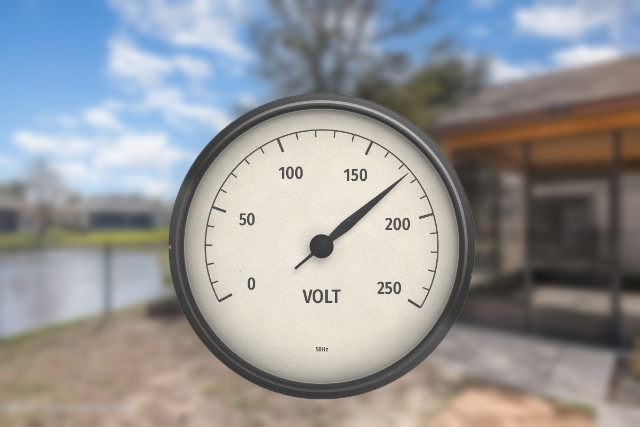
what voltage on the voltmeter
175 V
